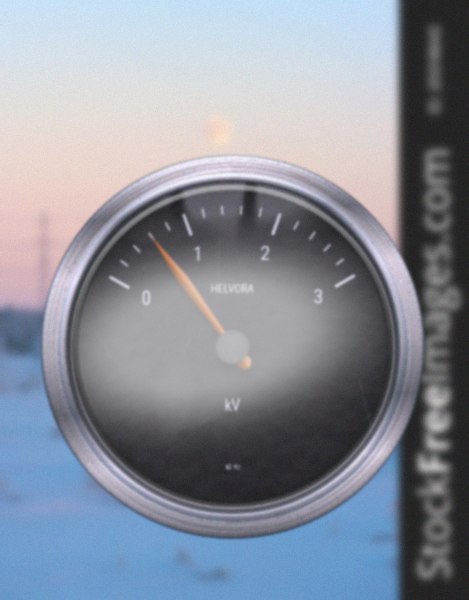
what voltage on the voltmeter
0.6 kV
